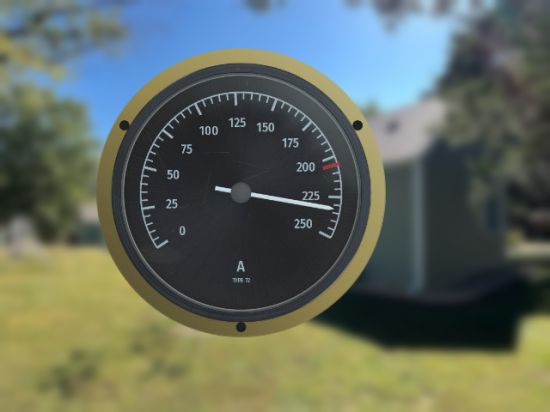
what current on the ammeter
232.5 A
